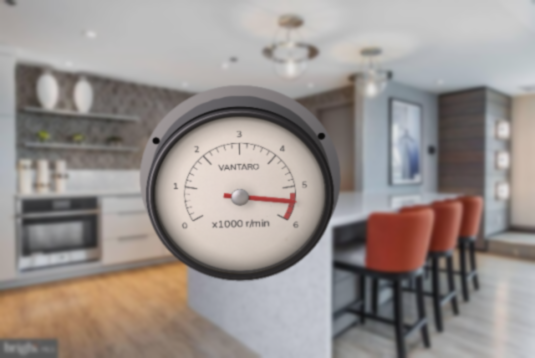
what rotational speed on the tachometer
5400 rpm
